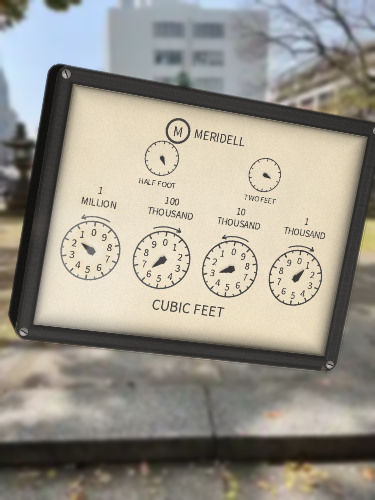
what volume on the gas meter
163100 ft³
